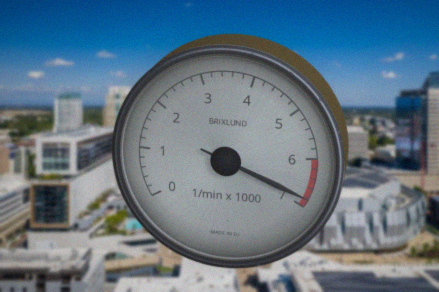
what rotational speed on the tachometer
6800 rpm
